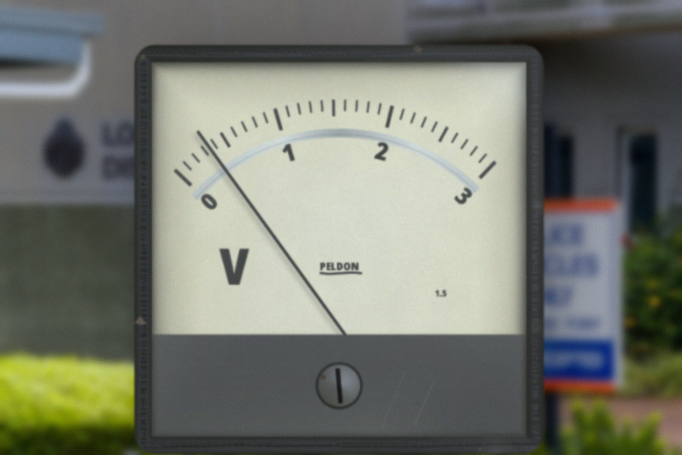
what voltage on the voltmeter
0.35 V
